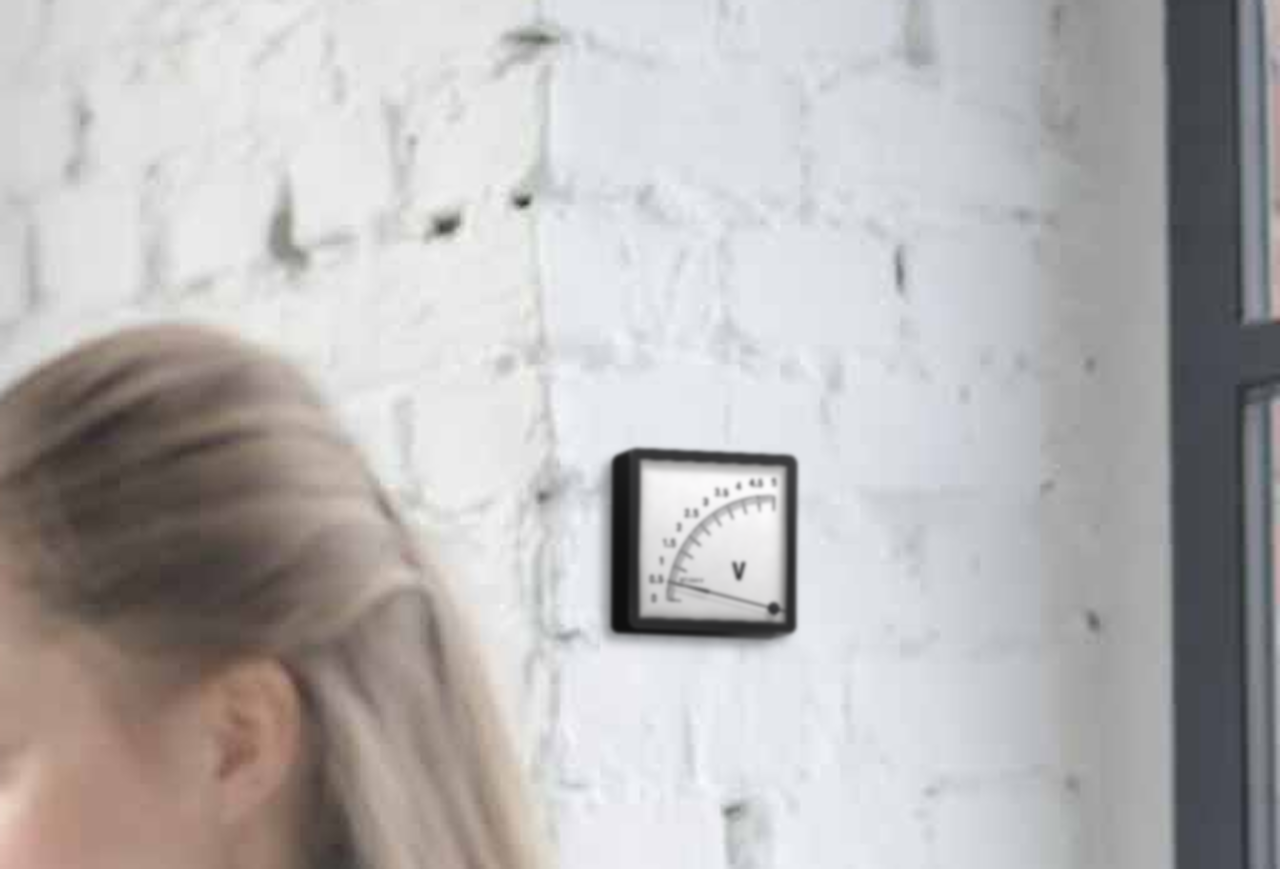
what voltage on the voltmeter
0.5 V
